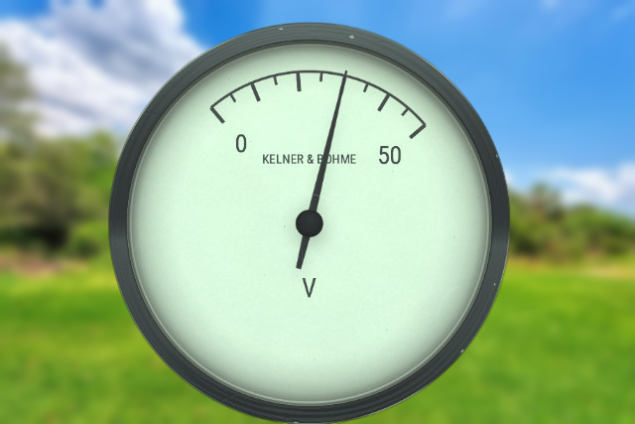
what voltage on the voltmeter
30 V
